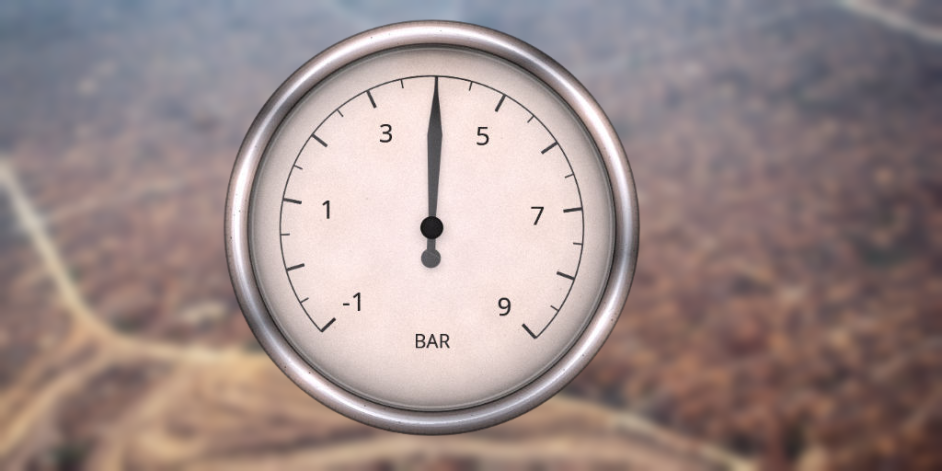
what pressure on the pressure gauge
4 bar
